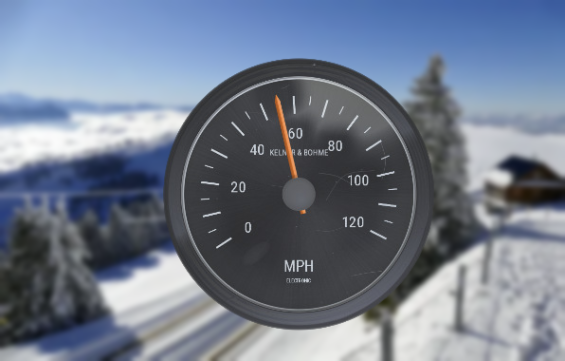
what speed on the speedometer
55 mph
